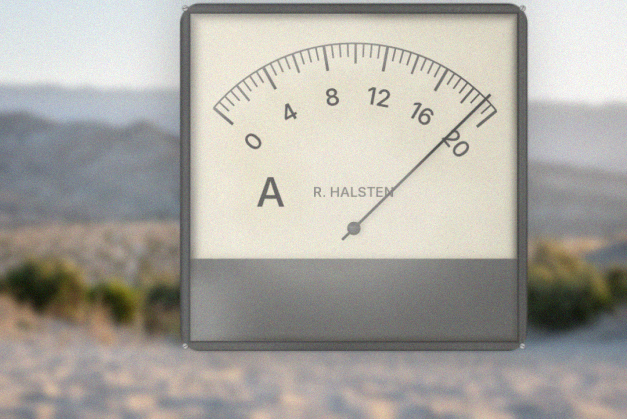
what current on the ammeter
19 A
